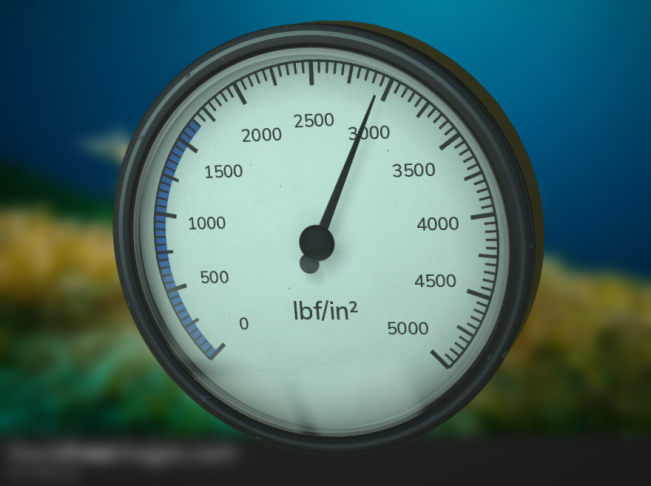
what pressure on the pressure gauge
2950 psi
